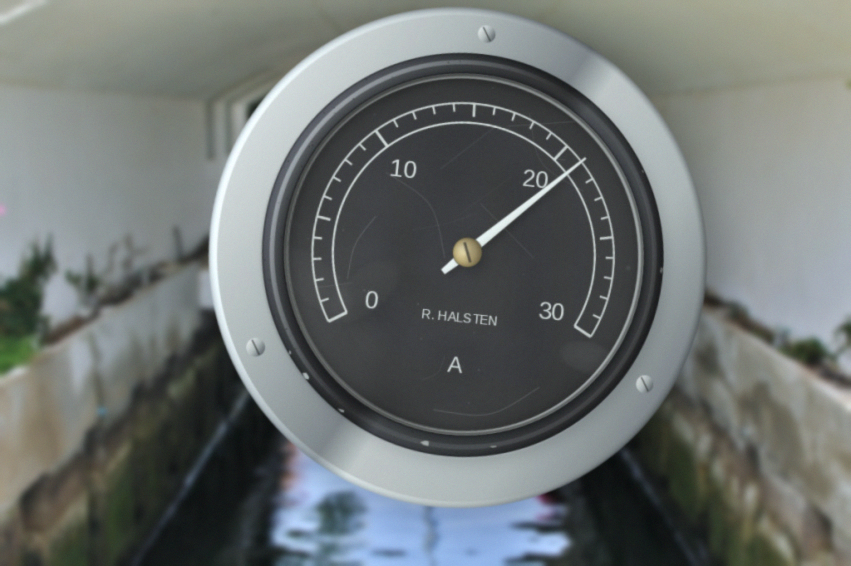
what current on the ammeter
21 A
